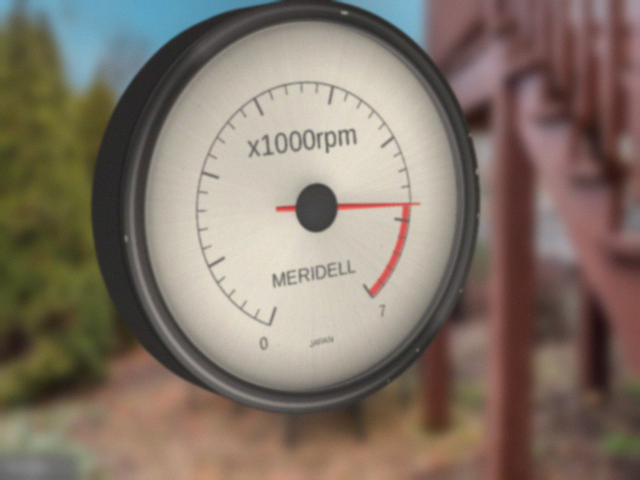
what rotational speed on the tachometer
5800 rpm
